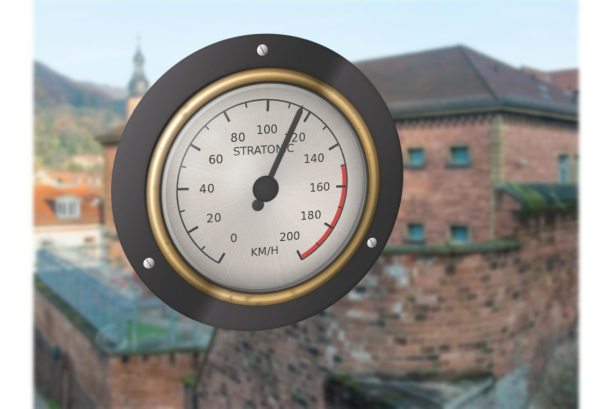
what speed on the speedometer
115 km/h
